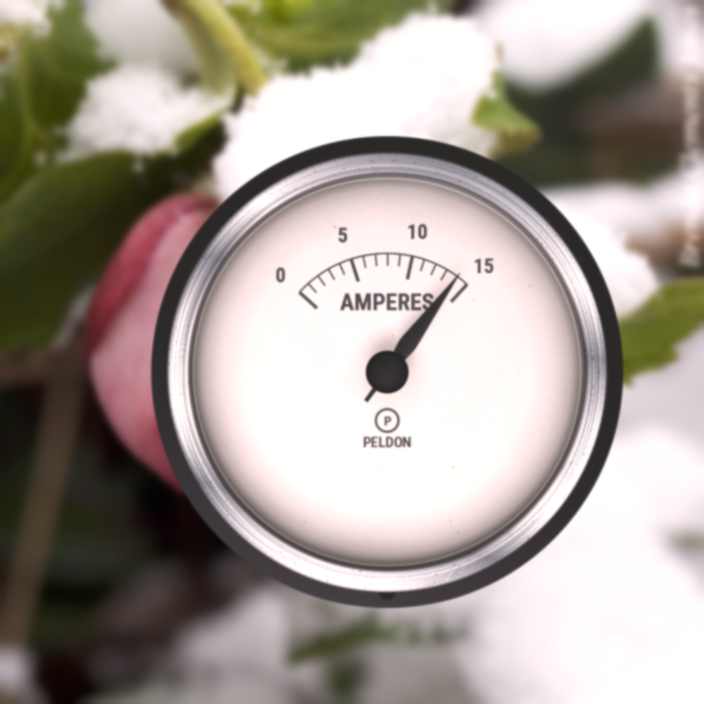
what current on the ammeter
14 A
